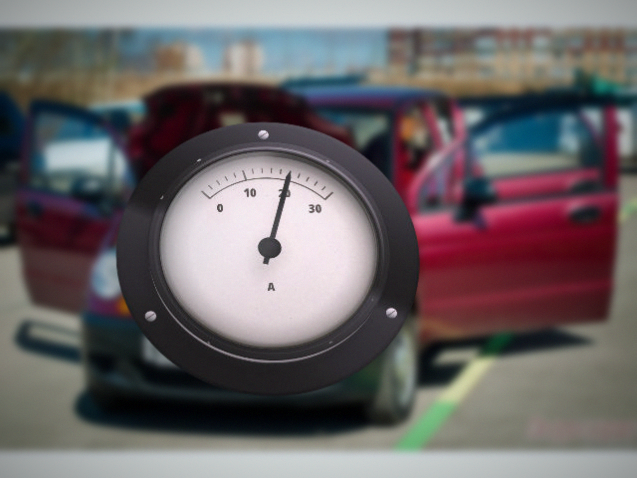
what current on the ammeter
20 A
